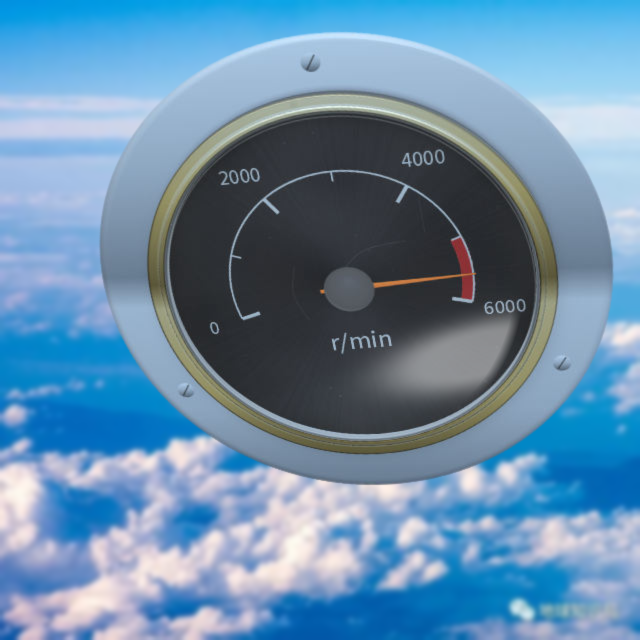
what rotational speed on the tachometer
5500 rpm
